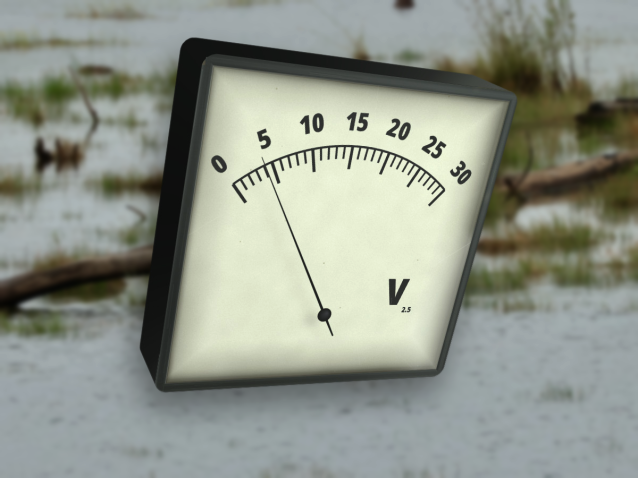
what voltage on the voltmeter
4 V
